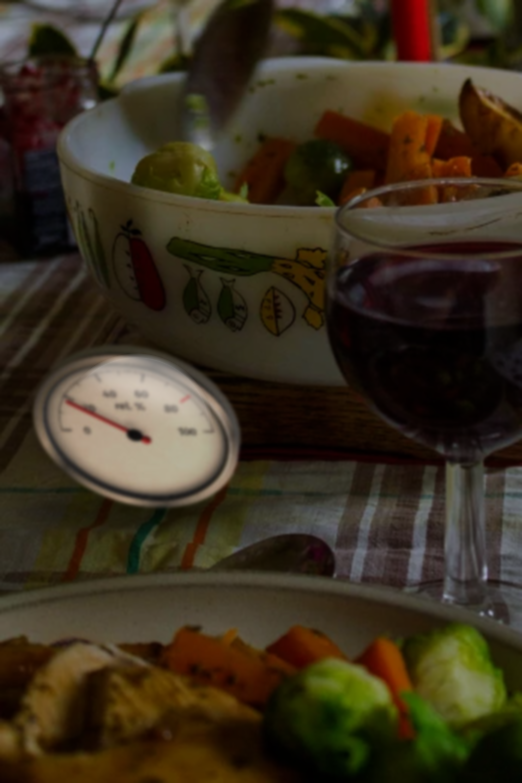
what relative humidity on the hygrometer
20 %
